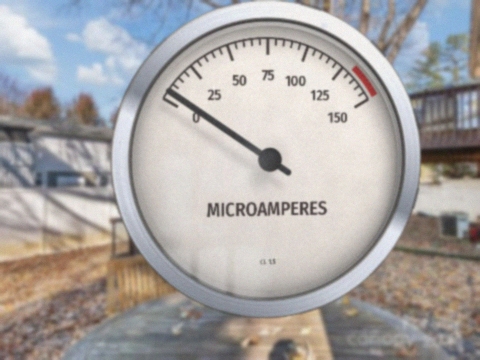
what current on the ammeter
5 µA
